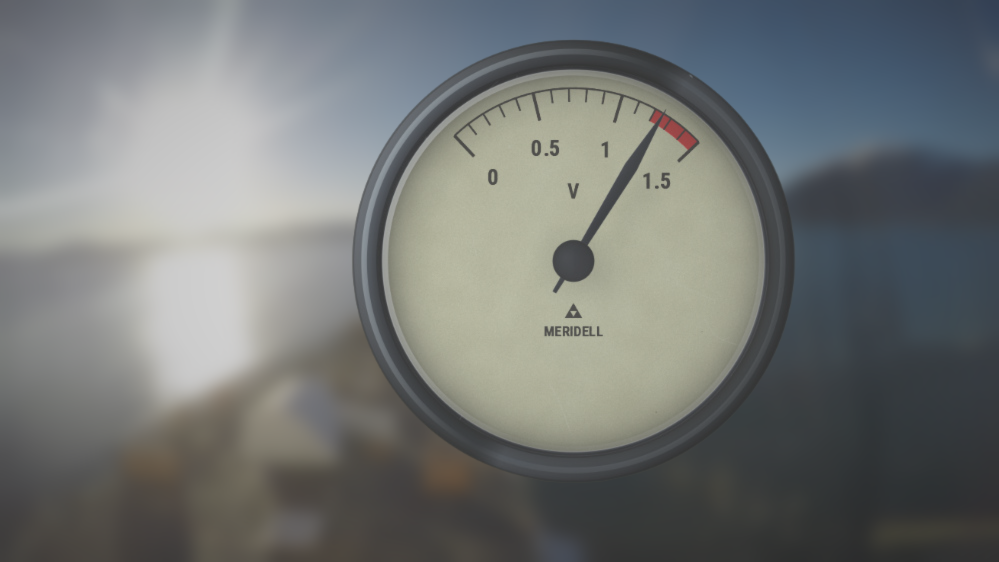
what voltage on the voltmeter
1.25 V
